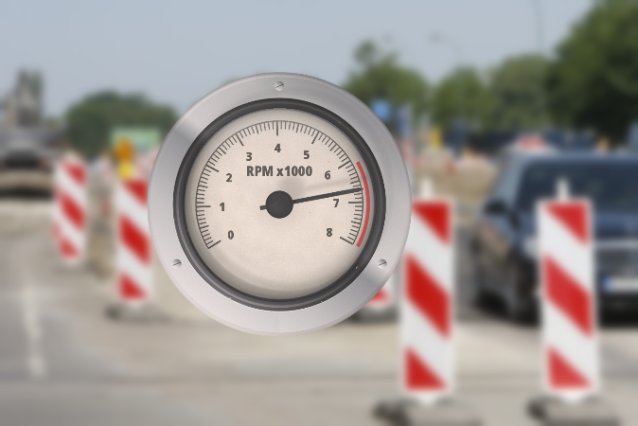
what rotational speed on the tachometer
6700 rpm
